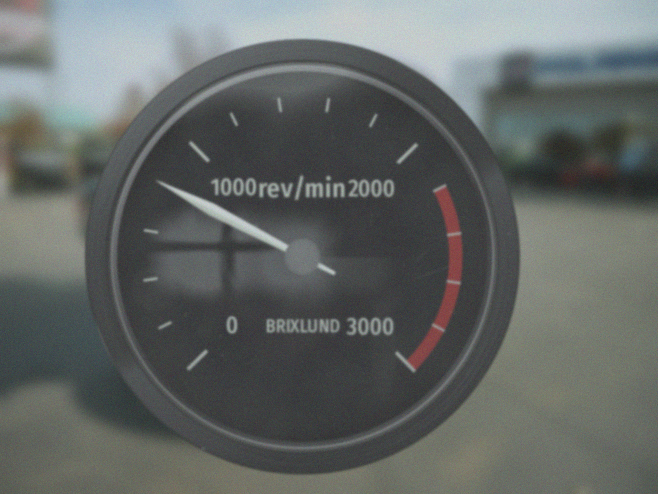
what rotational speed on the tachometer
800 rpm
